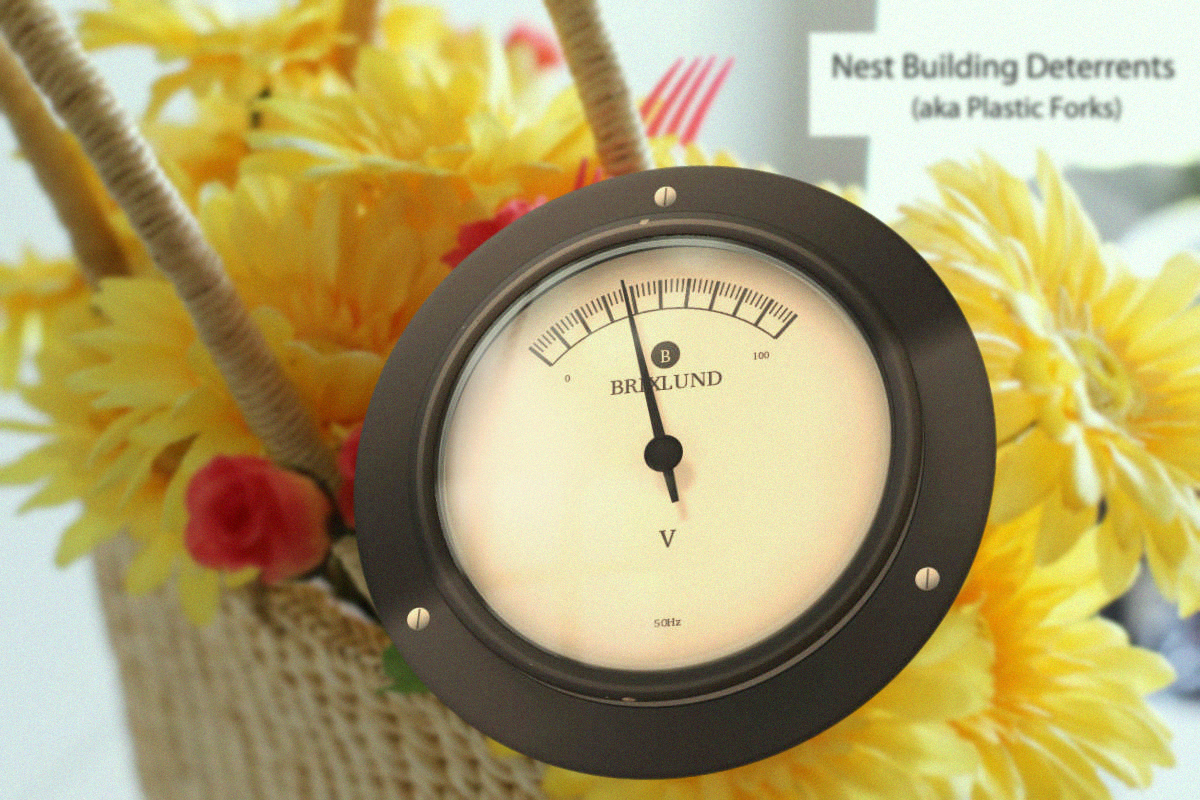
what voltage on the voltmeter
38 V
